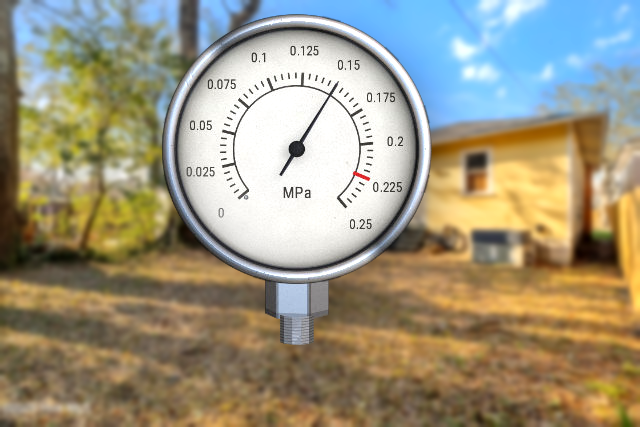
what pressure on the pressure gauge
0.15 MPa
